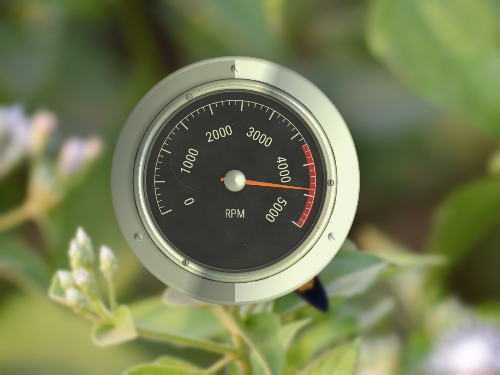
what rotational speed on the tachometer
4400 rpm
